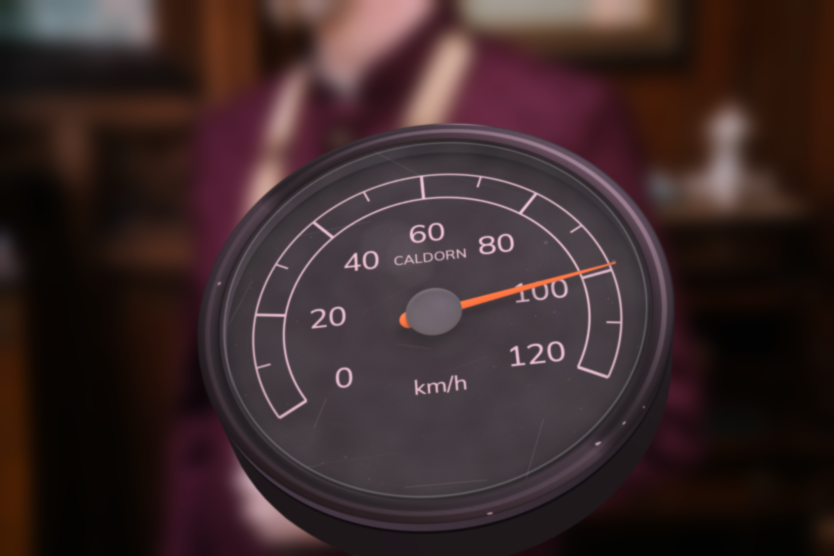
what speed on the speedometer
100 km/h
